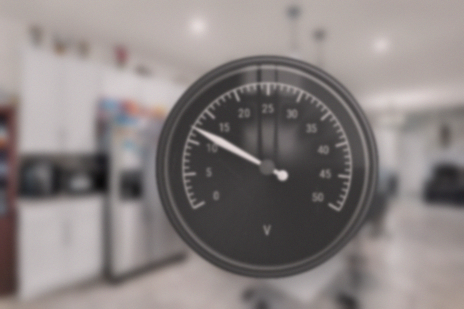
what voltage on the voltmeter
12 V
